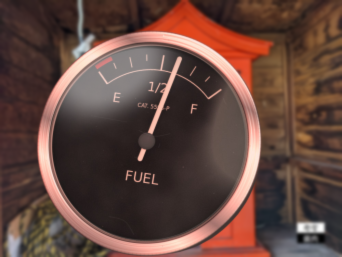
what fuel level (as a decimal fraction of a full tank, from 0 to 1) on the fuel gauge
0.625
